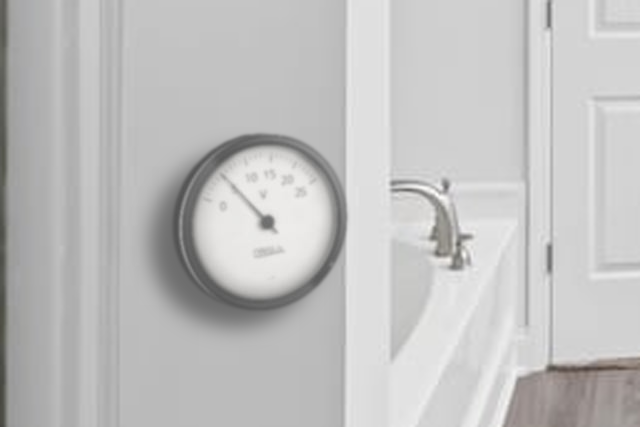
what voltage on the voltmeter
5 V
